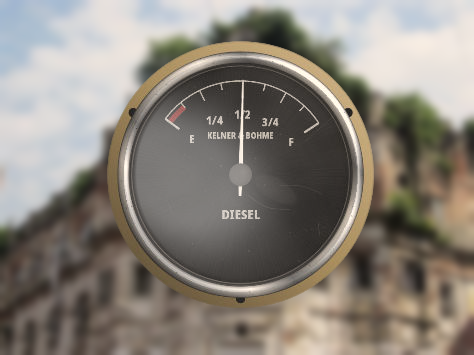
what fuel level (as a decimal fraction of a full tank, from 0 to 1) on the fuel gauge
0.5
